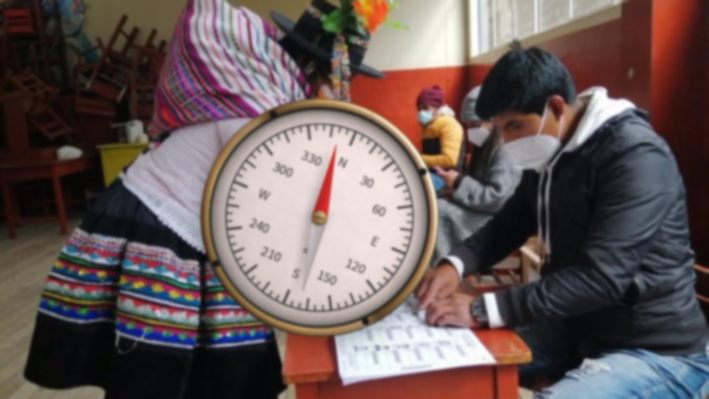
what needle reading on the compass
350 °
